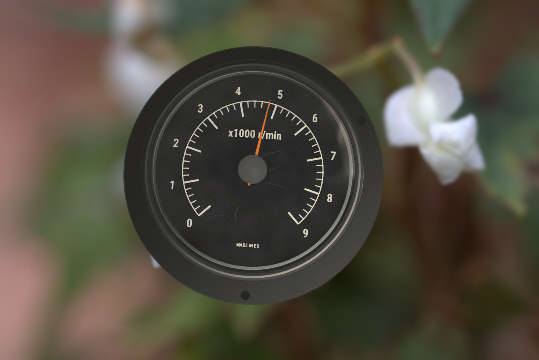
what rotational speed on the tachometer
4800 rpm
